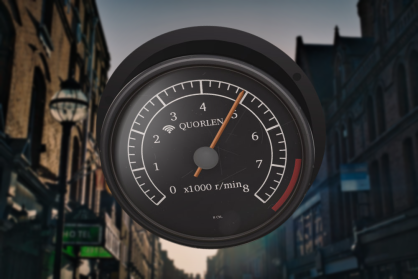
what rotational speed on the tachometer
4900 rpm
